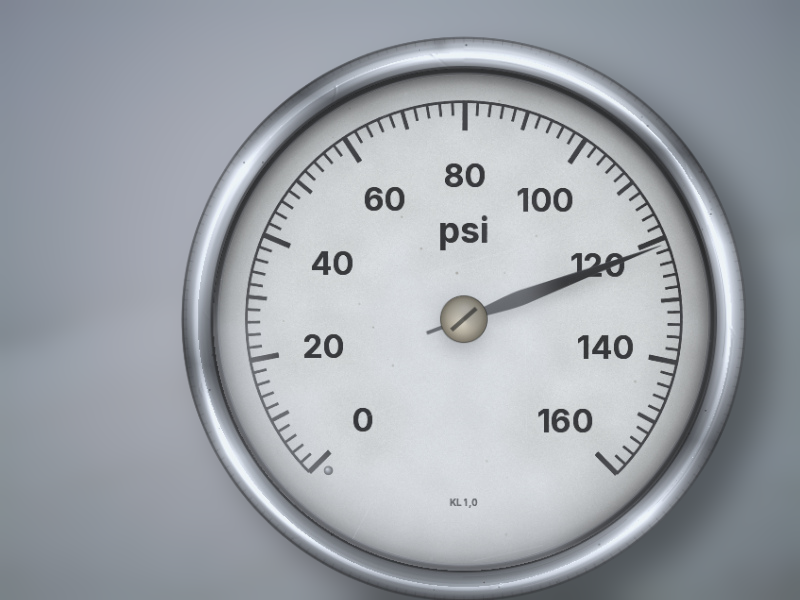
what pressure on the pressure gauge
121 psi
